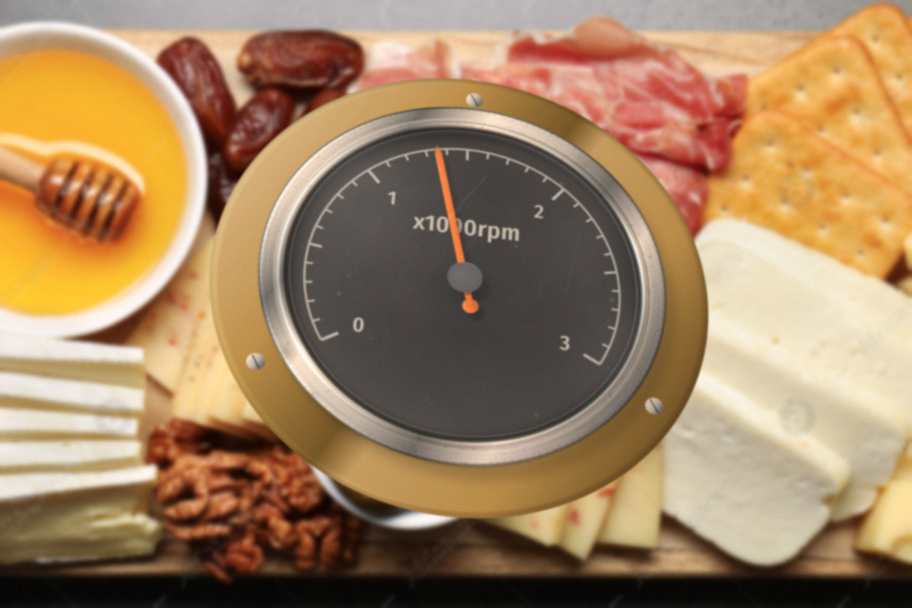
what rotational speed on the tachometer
1350 rpm
